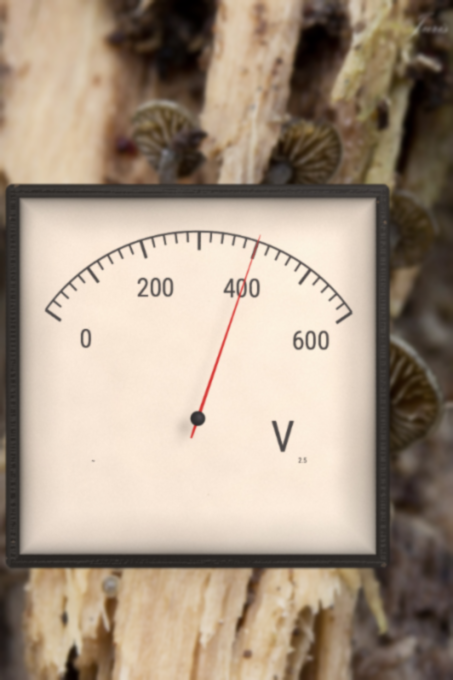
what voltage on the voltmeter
400 V
